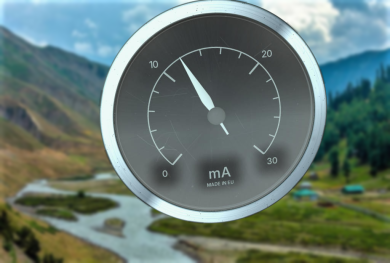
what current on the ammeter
12 mA
